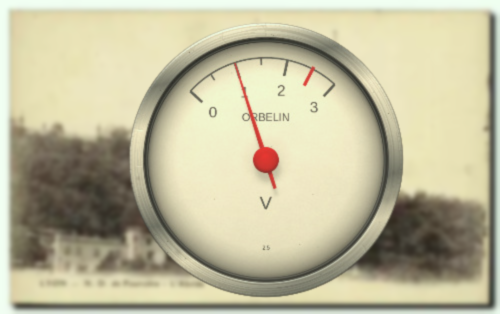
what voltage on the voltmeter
1 V
